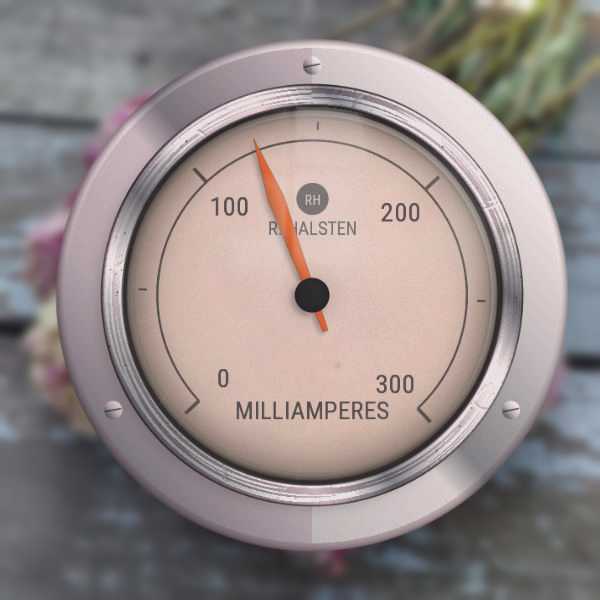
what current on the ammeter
125 mA
